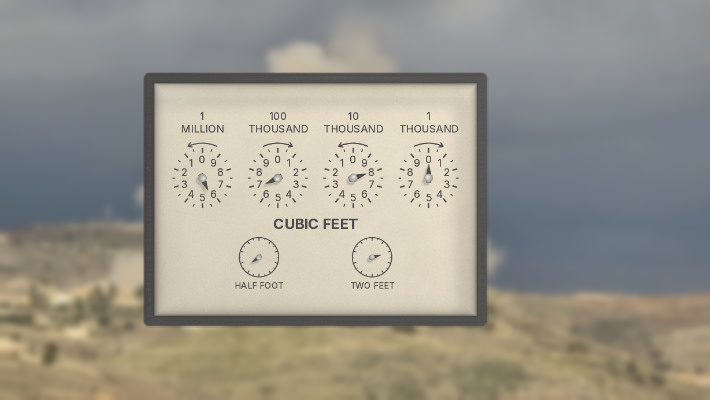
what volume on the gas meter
568000 ft³
